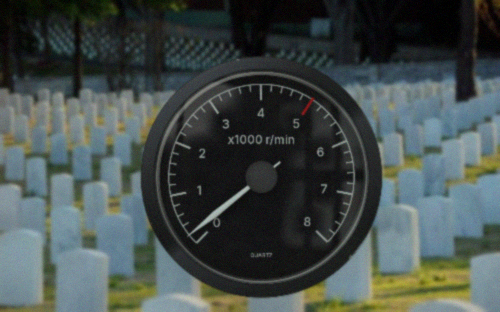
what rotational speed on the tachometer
200 rpm
